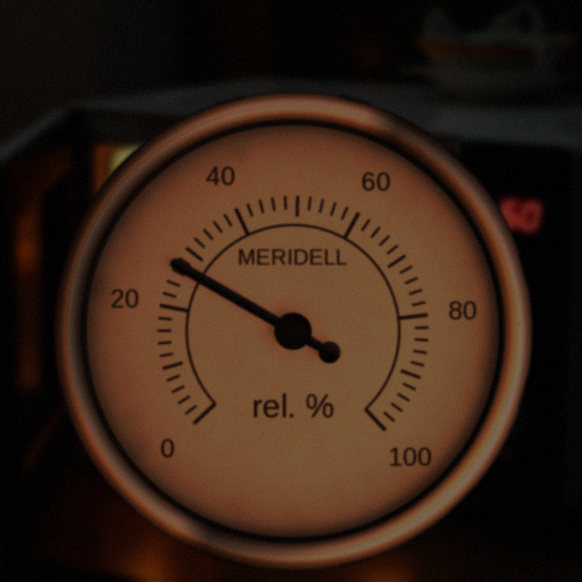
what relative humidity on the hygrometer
27 %
